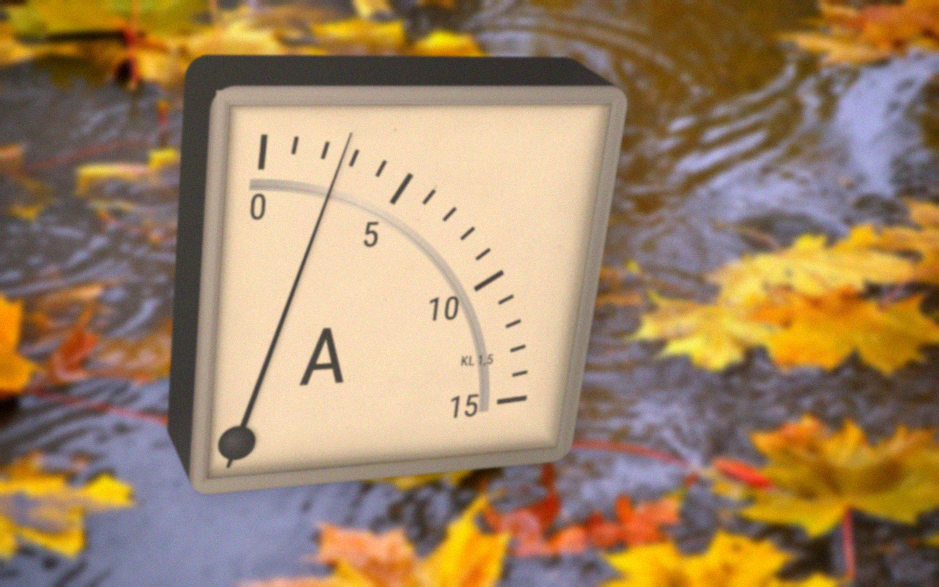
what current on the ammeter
2.5 A
